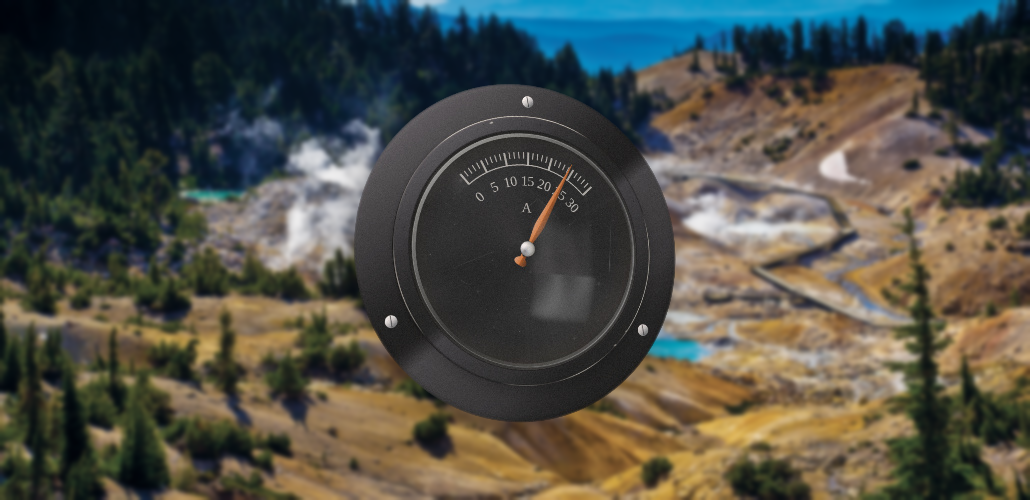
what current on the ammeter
24 A
